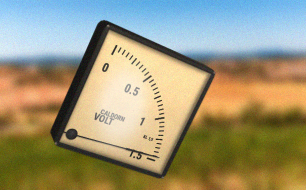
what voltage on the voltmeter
1.45 V
